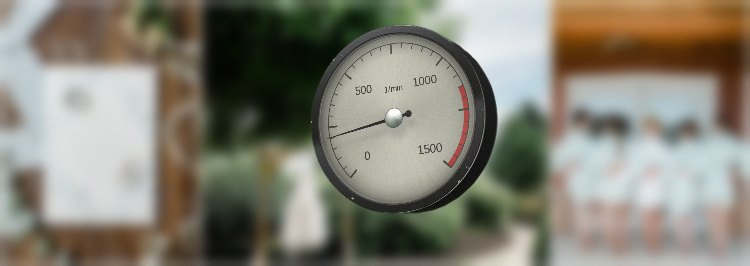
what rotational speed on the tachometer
200 rpm
